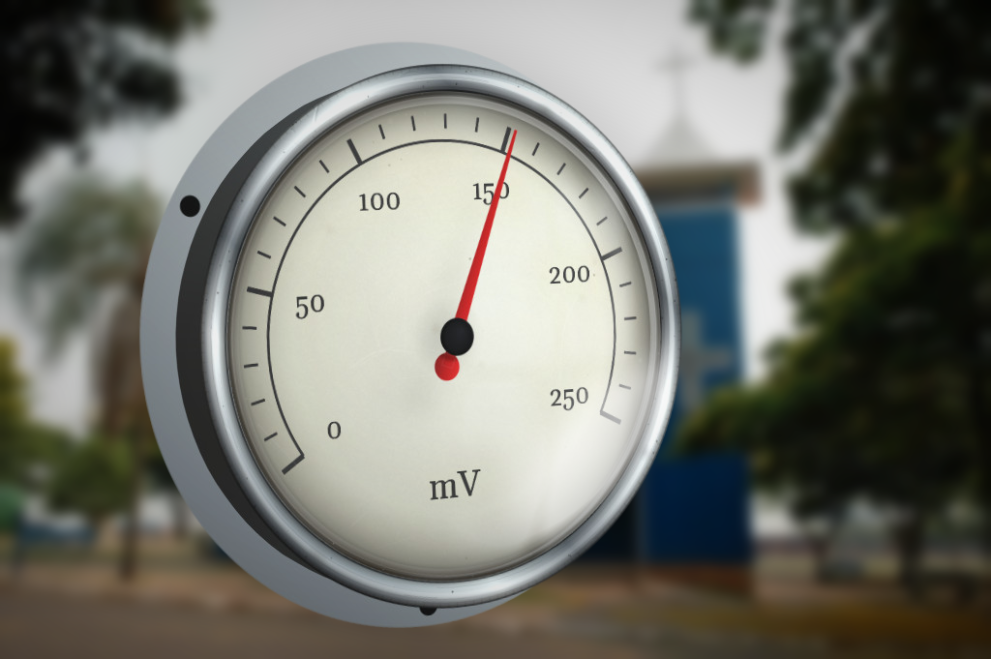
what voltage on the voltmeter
150 mV
